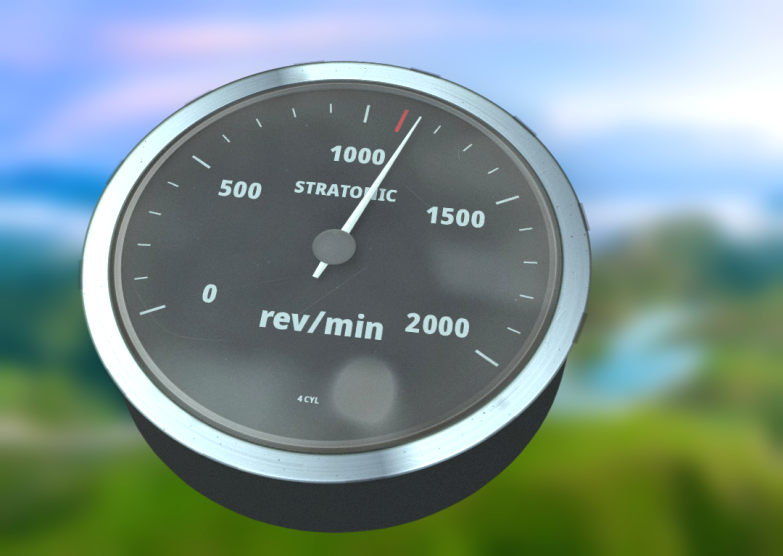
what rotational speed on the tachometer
1150 rpm
